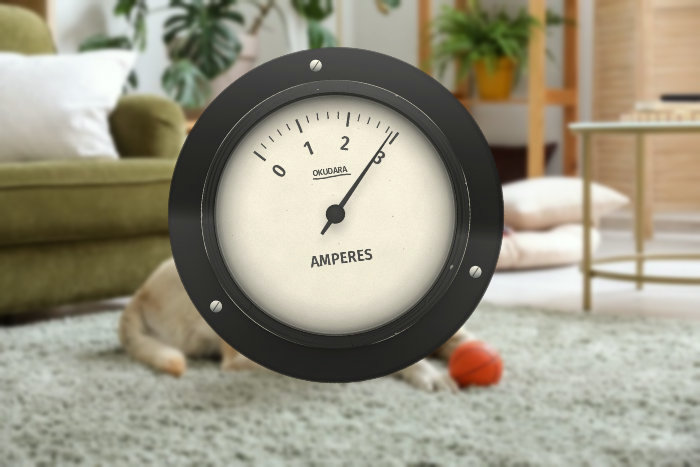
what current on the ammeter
2.9 A
